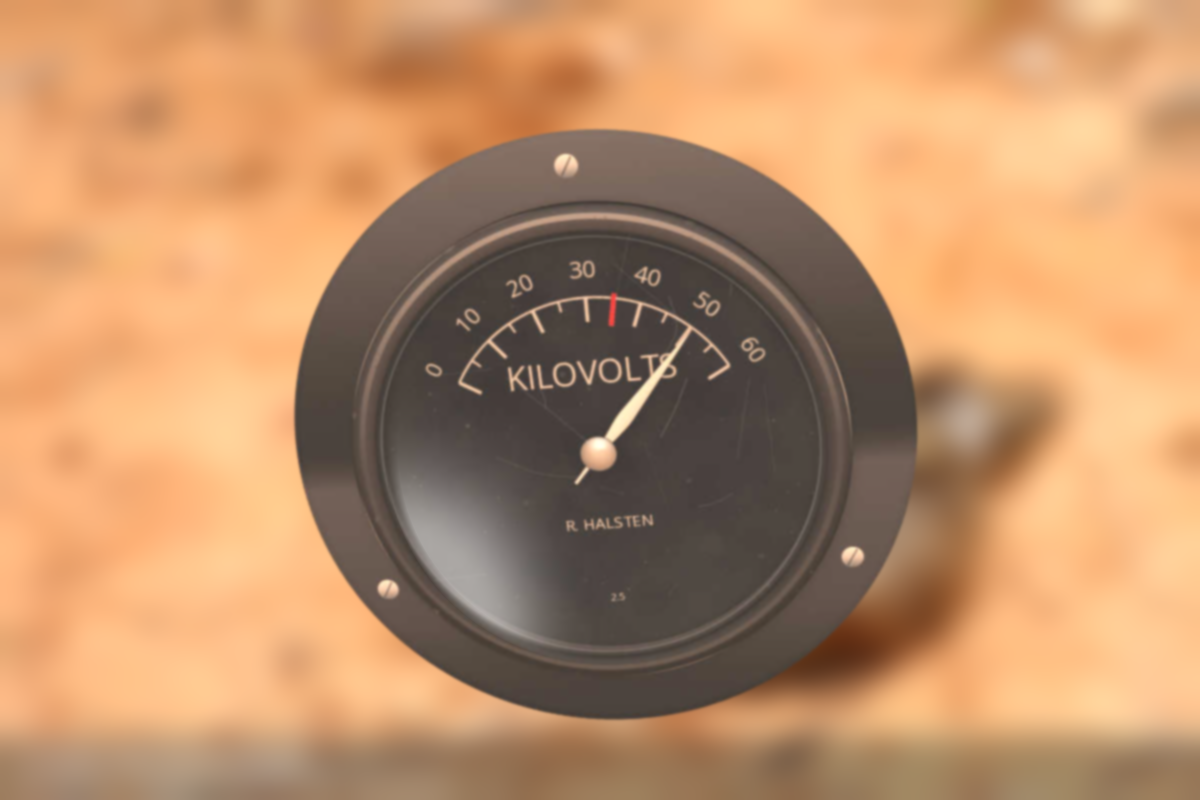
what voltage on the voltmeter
50 kV
